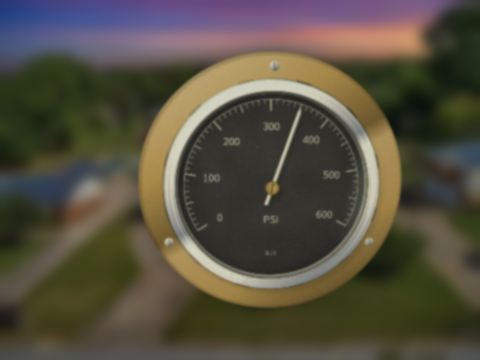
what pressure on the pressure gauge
350 psi
